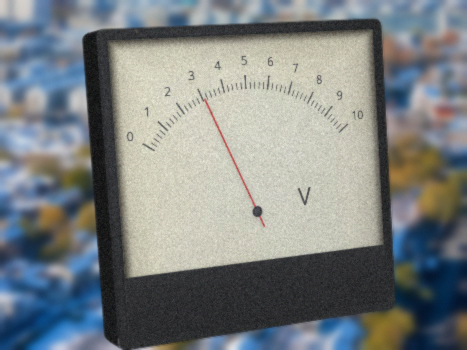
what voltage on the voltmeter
3 V
